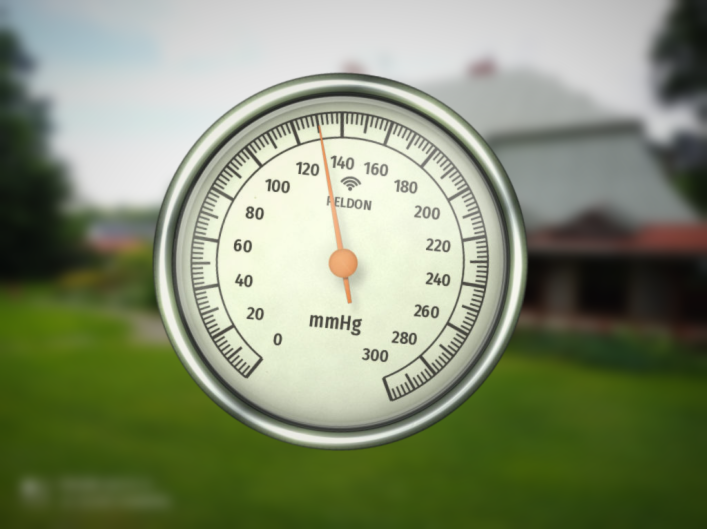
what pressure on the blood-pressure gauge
130 mmHg
